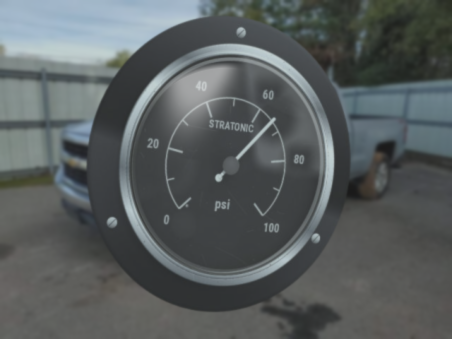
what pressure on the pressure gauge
65 psi
